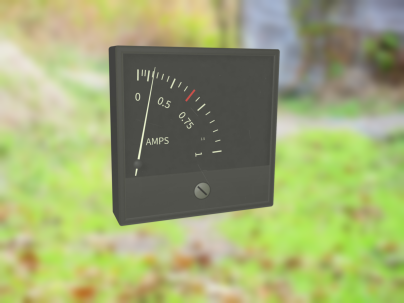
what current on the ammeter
0.3 A
